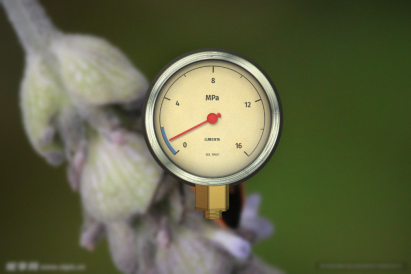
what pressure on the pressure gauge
1 MPa
